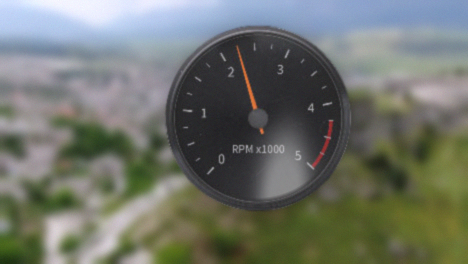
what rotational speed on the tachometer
2250 rpm
